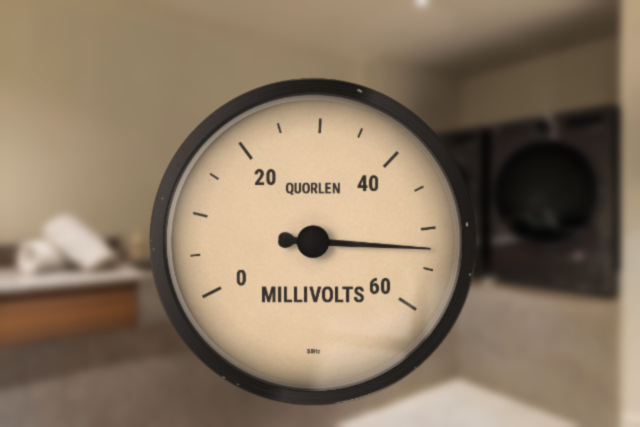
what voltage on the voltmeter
52.5 mV
